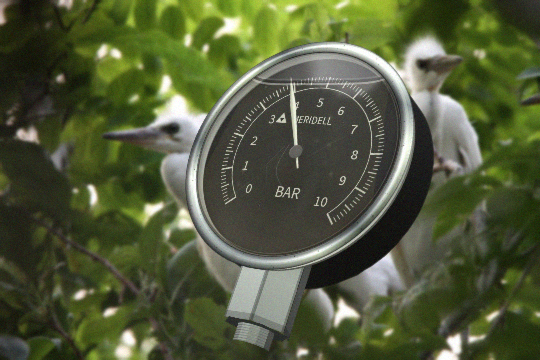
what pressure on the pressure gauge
4 bar
